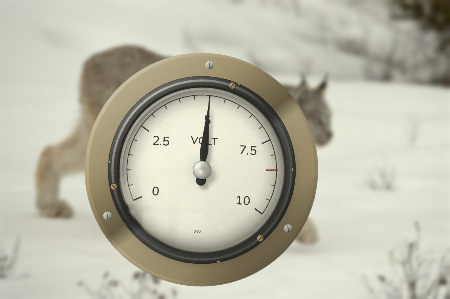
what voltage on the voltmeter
5 V
